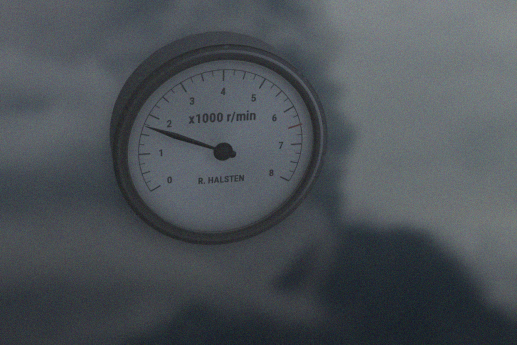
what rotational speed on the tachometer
1750 rpm
